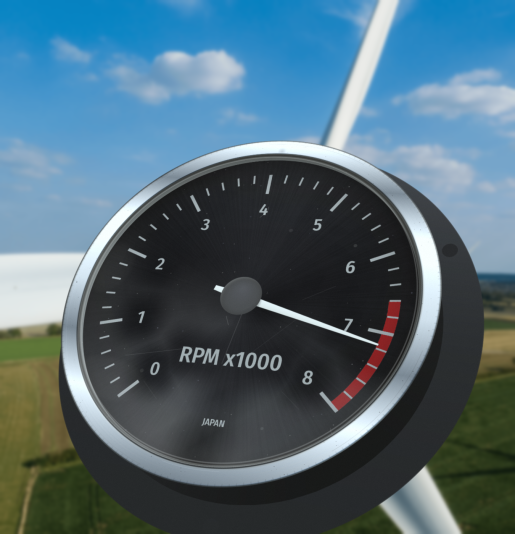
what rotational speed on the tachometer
7200 rpm
